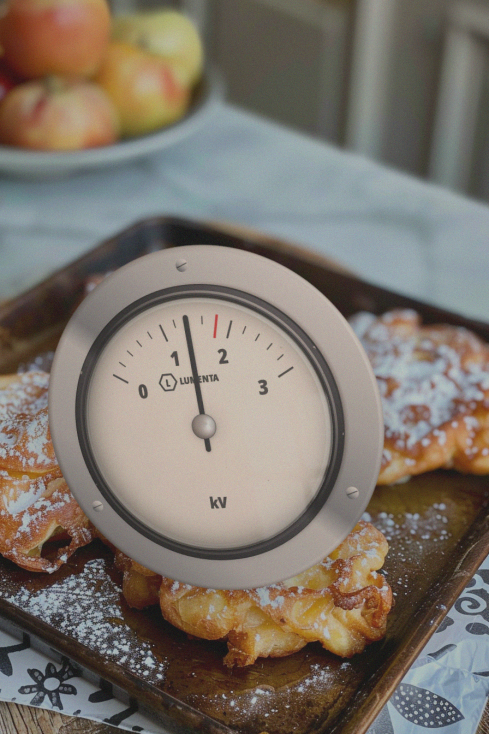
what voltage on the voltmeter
1.4 kV
